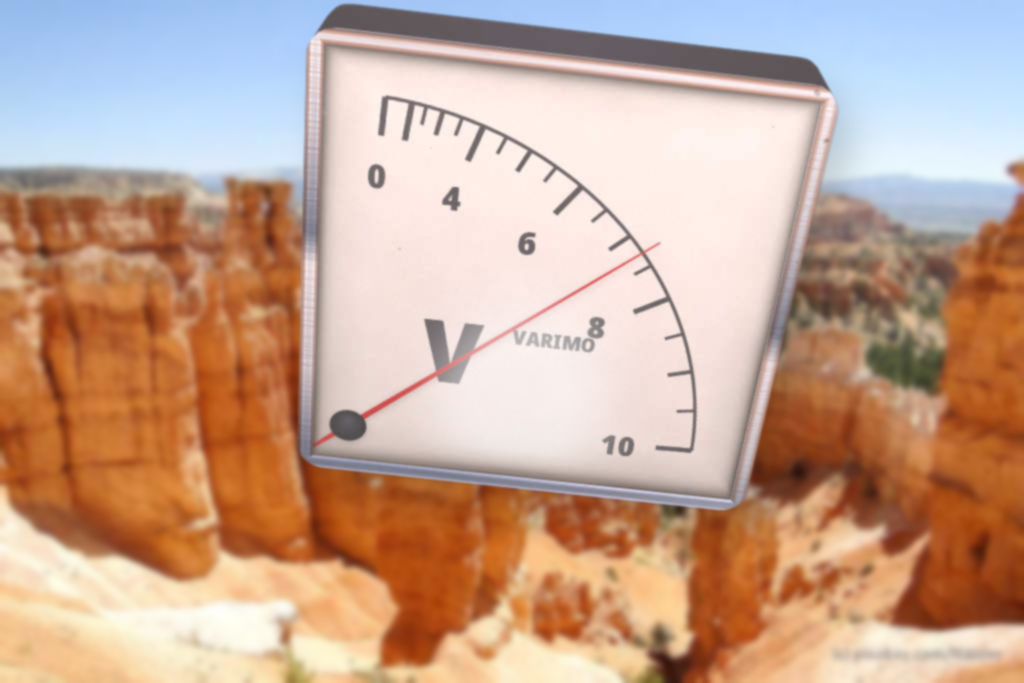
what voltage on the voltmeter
7.25 V
